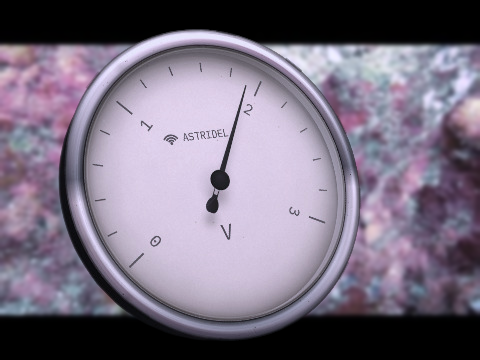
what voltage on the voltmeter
1.9 V
